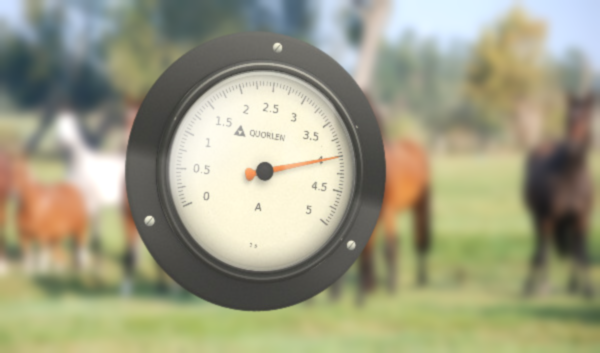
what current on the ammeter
4 A
